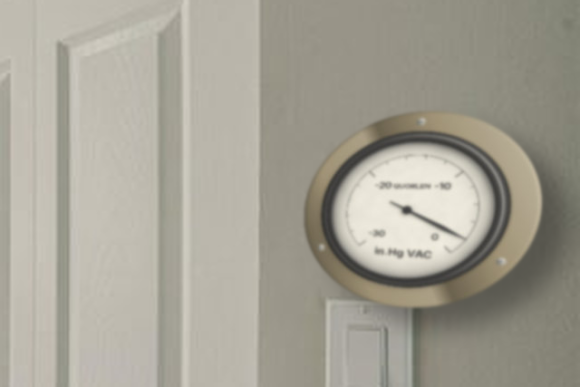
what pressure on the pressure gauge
-2 inHg
